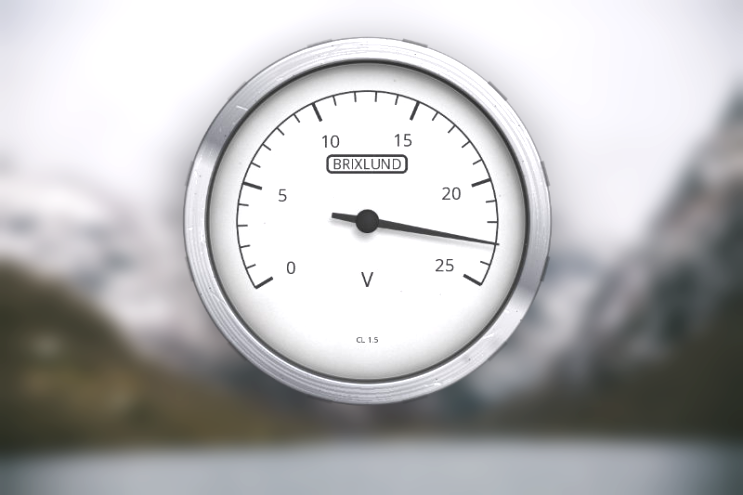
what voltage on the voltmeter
23 V
